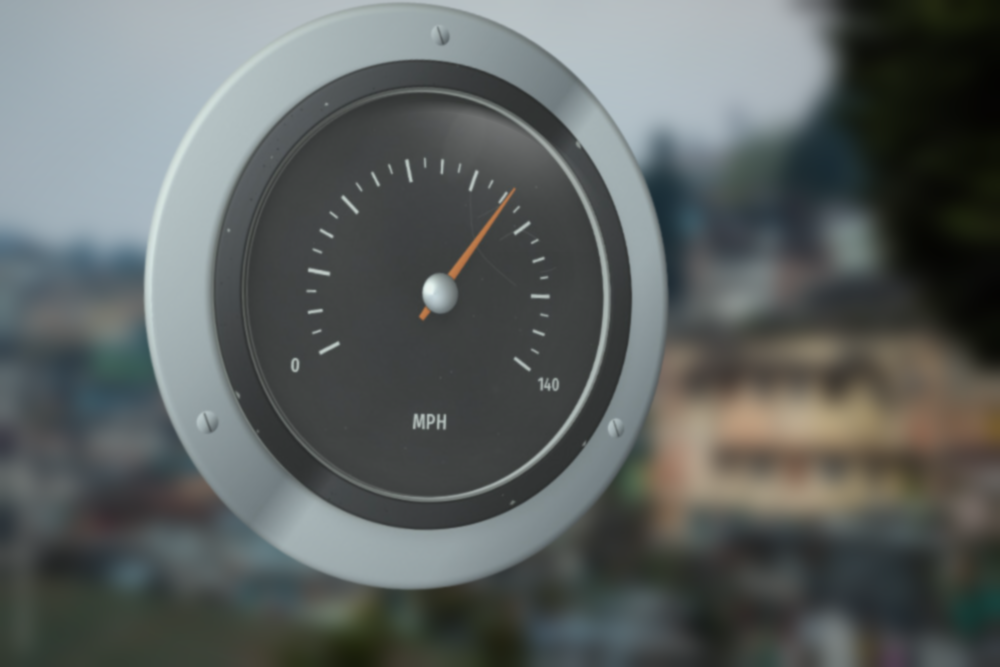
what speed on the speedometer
90 mph
